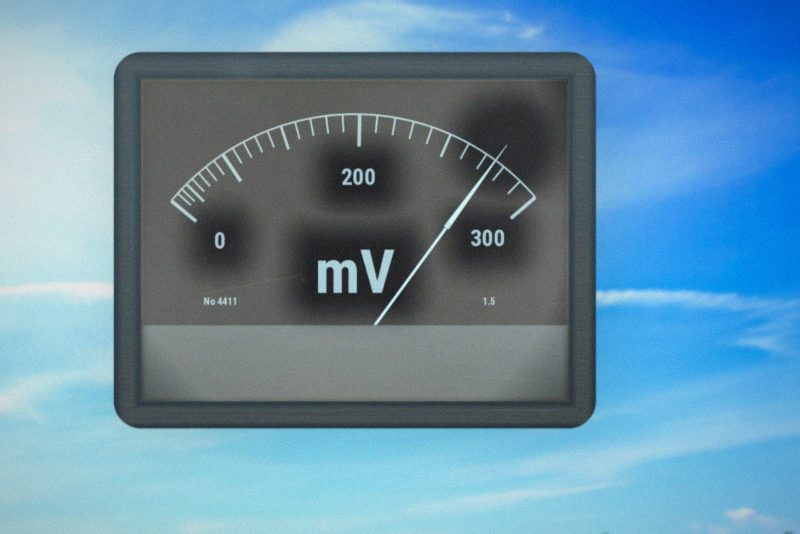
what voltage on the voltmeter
275 mV
